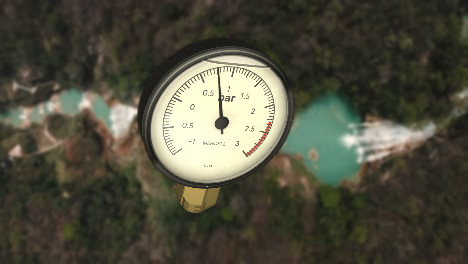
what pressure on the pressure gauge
0.75 bar
